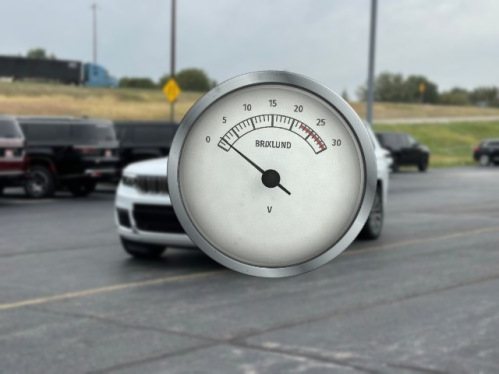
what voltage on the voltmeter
2 V
